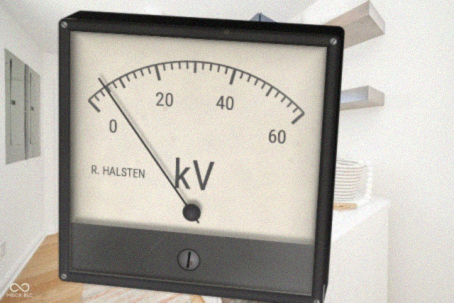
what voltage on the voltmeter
6 kV
